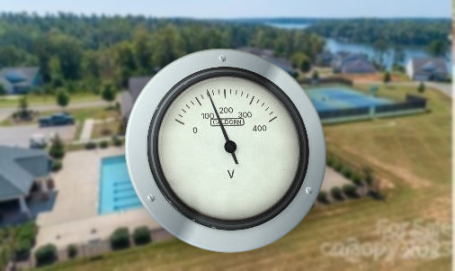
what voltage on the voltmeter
140 V
